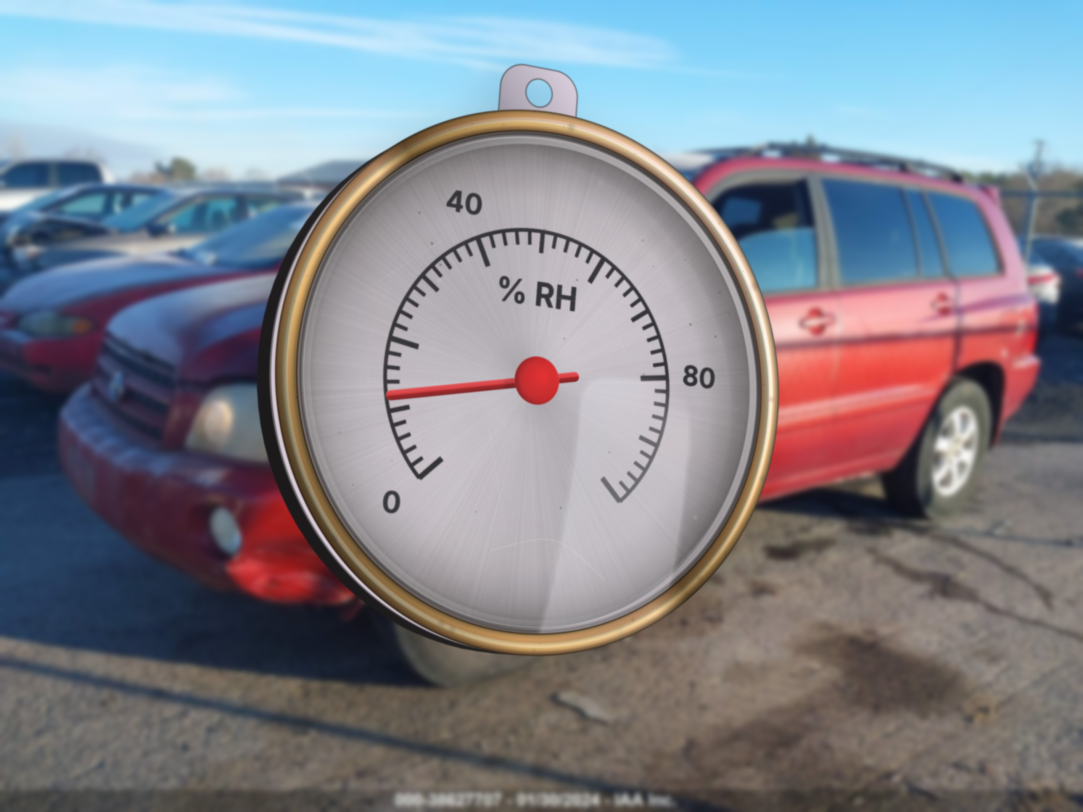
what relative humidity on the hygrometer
12 %
